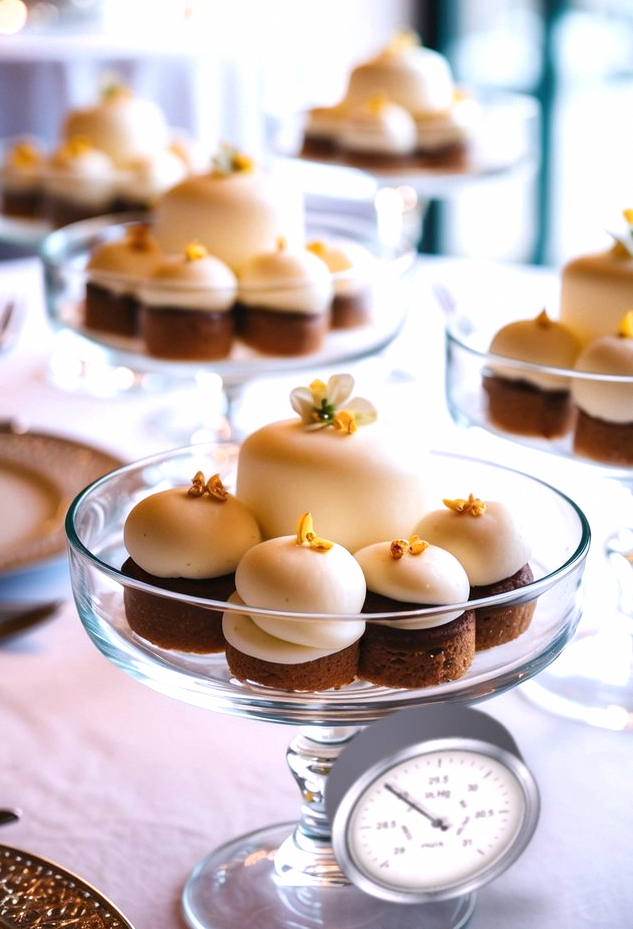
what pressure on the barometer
29 inHg
